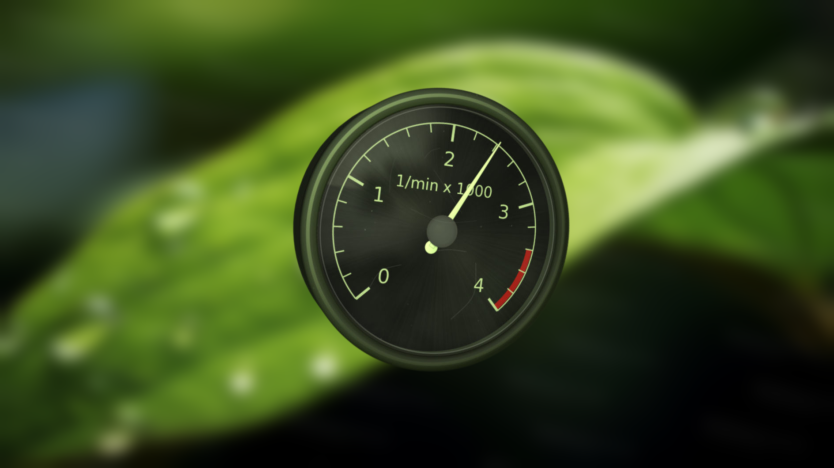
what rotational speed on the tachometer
2400 rpm
